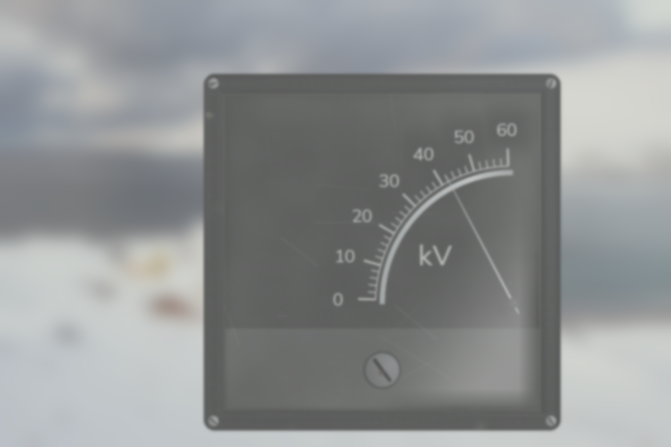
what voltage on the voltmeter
42 kV
